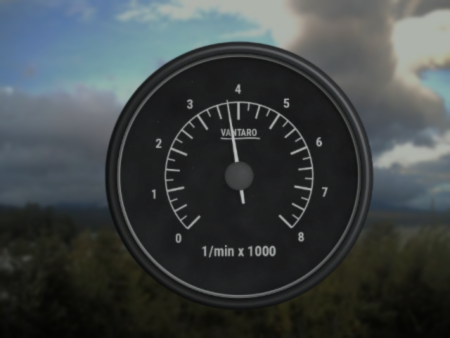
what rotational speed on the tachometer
3750 rpm
